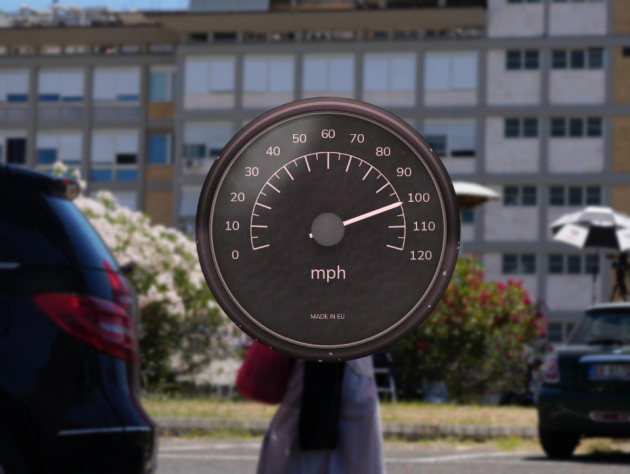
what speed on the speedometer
100 mph
